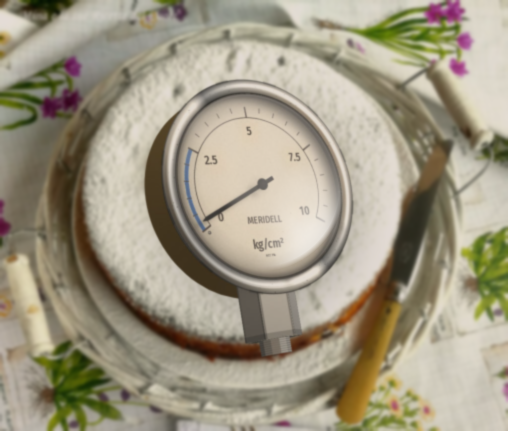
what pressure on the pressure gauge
0.25 kg/cm²
